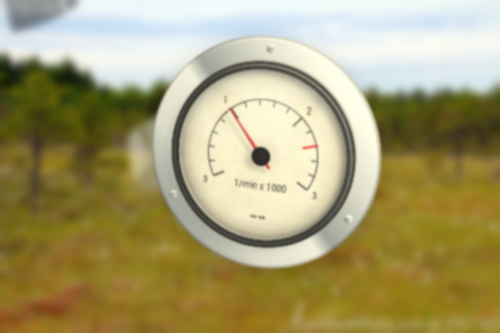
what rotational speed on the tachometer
1000 rpm
